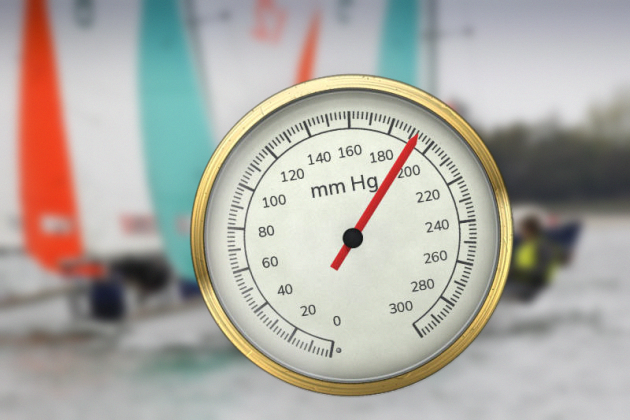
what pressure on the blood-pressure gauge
192 mmHg
